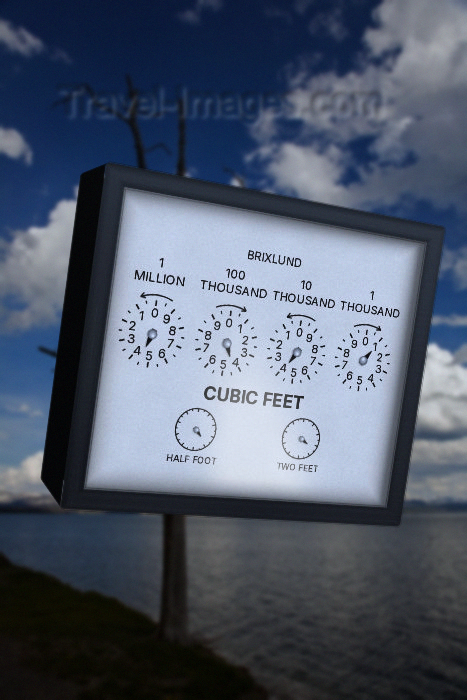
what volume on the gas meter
444100 ft³
